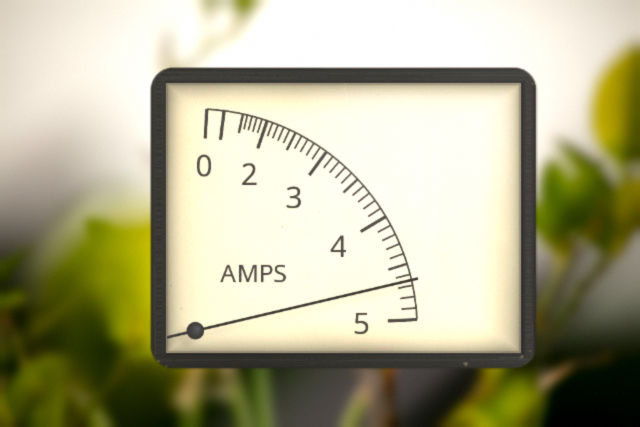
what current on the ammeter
4.65 A
